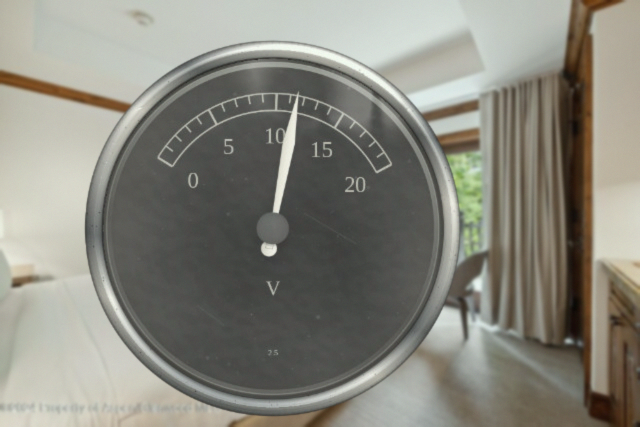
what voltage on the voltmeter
11.5 V
